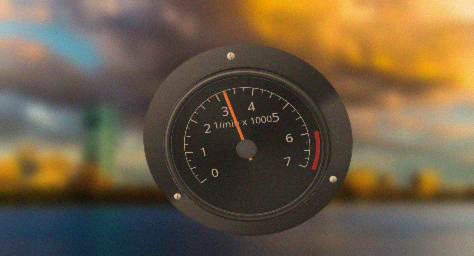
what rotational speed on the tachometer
3250 rpm
